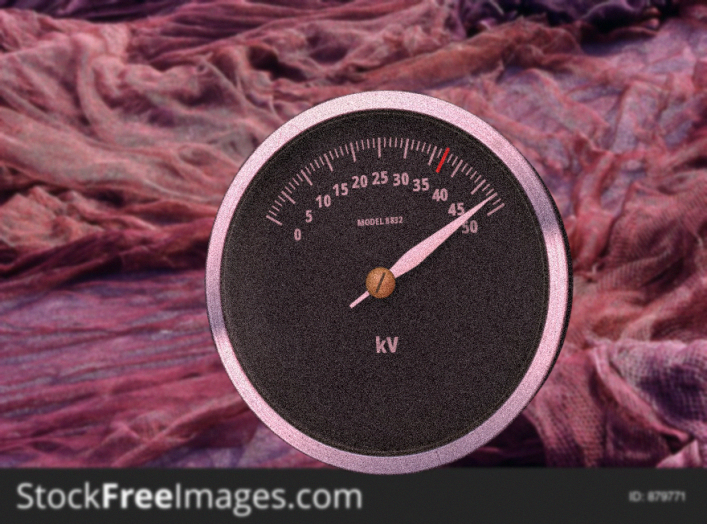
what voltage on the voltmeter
48 kV
